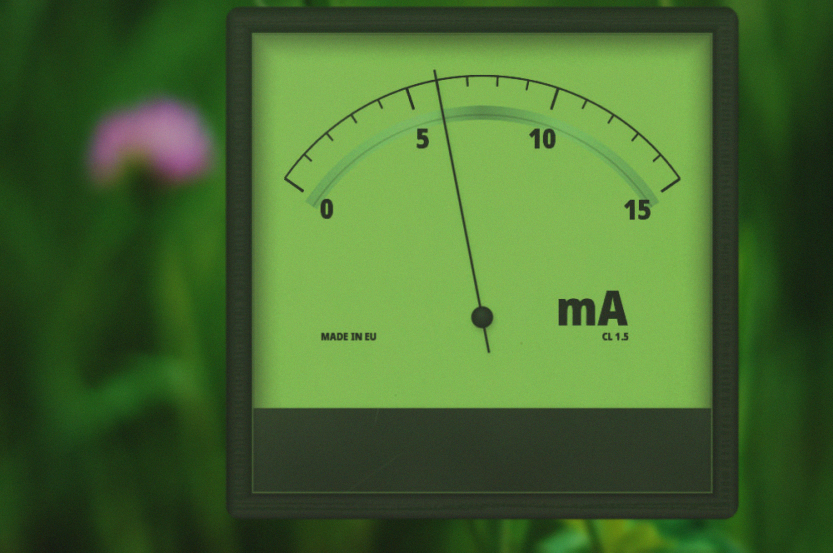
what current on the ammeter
6 mA
